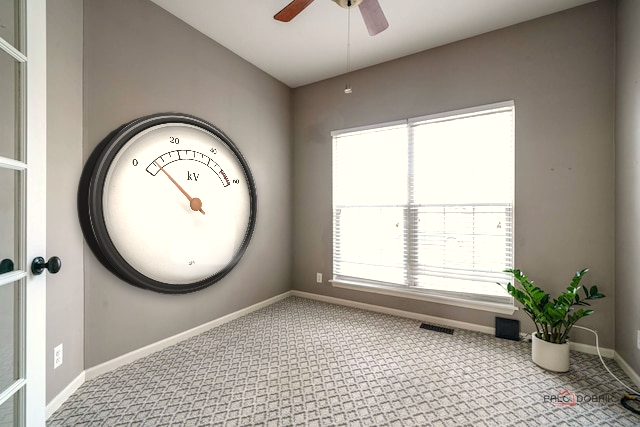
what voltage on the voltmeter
5 kV
